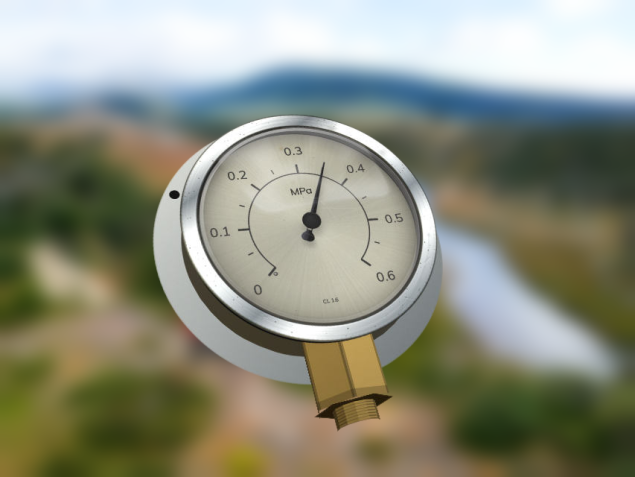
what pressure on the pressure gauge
0.35 MPa
